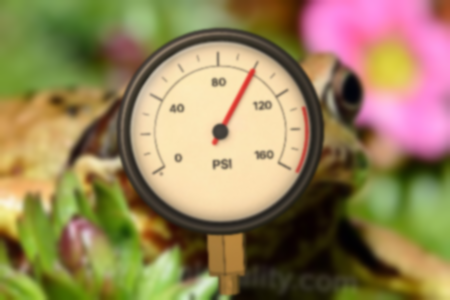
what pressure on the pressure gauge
100 psi
